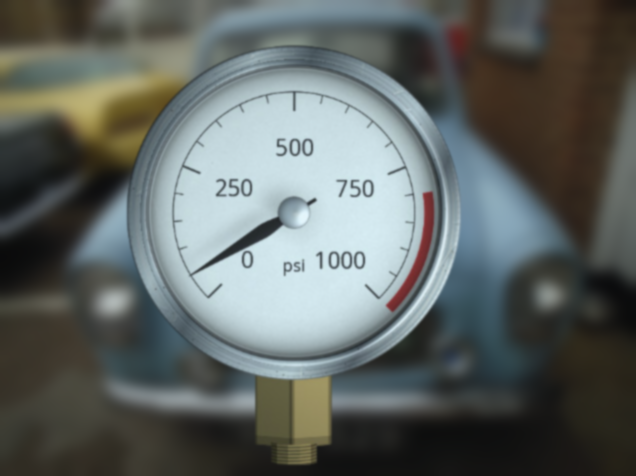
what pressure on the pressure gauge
50 psi
